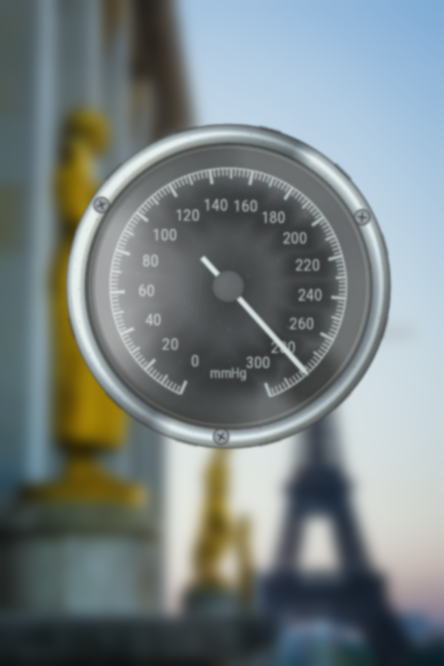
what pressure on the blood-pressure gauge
280 mmHg
